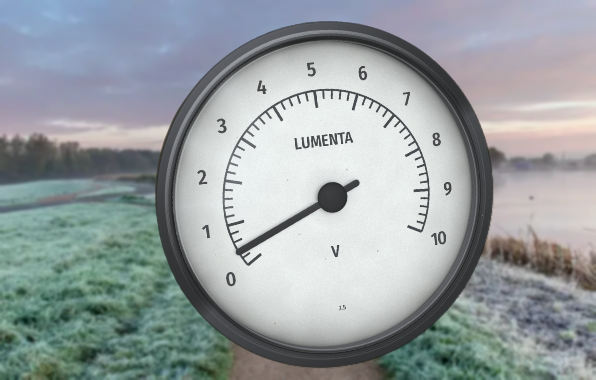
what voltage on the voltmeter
0.4 V
